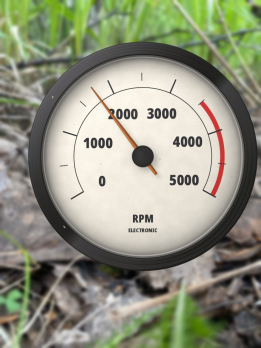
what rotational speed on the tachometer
1750 rpm
